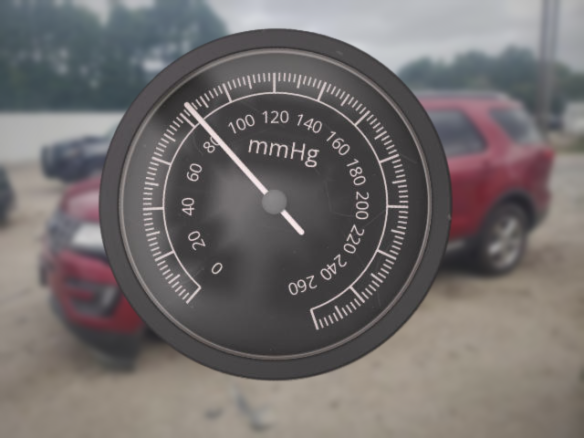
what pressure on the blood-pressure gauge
84 mmHg
